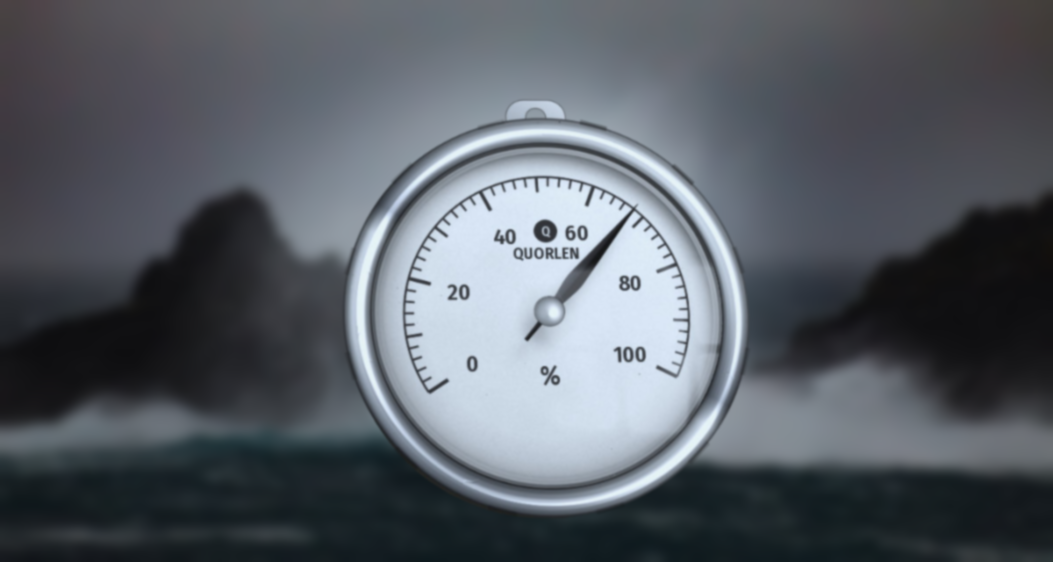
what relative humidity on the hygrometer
68 %
